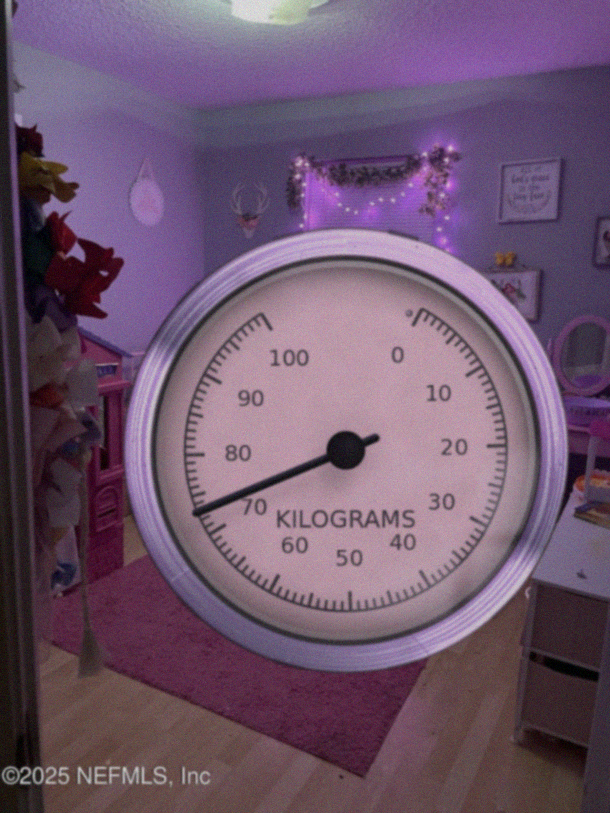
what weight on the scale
73 kg
